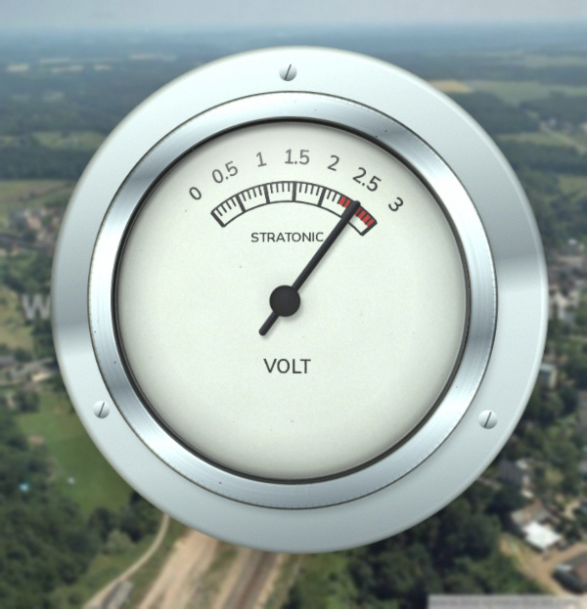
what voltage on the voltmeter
2.6 V
